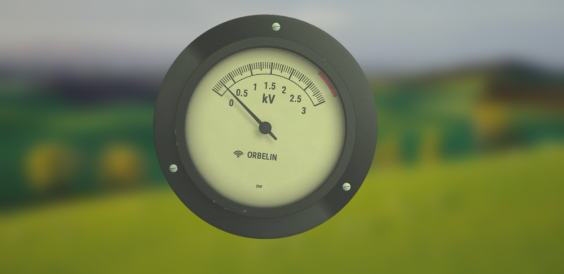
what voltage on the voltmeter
0.25 kV
